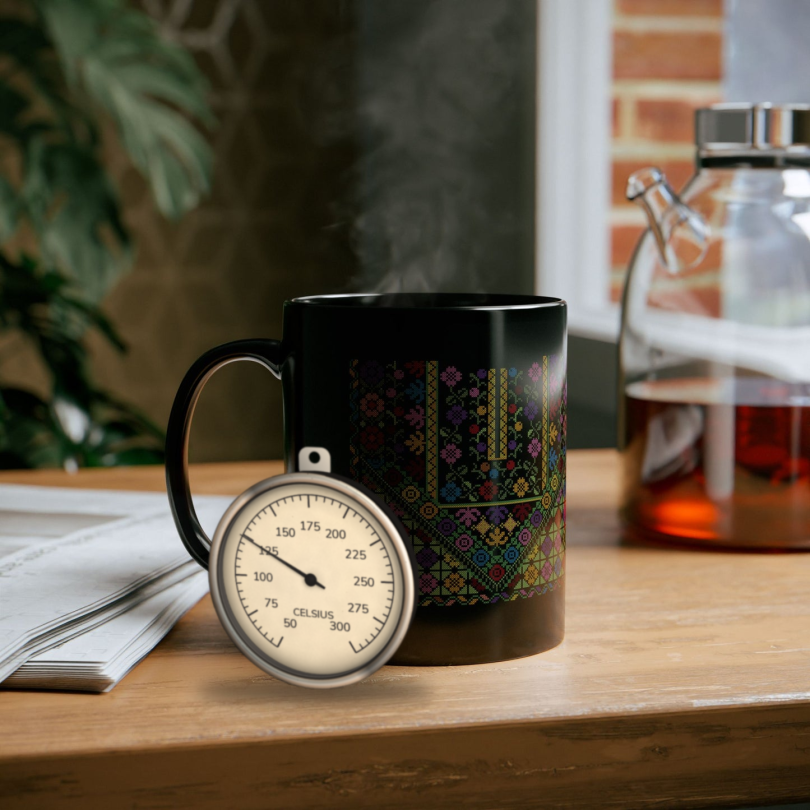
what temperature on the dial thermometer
125 °C
